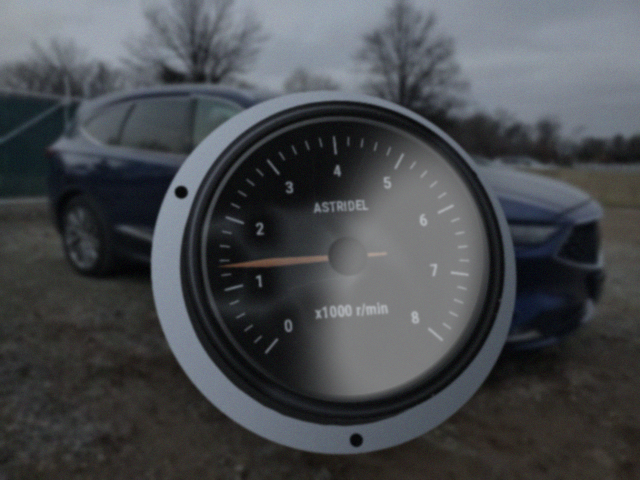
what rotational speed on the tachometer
1300 rpm
